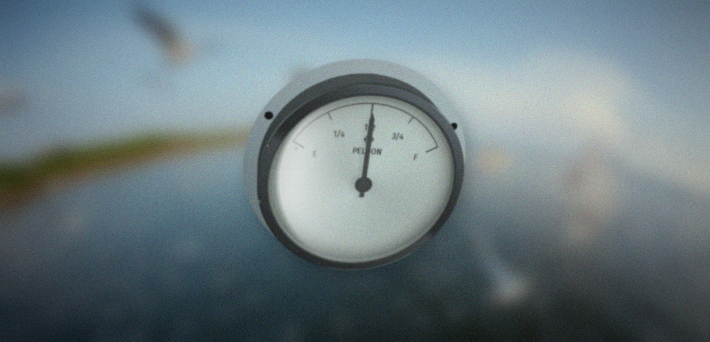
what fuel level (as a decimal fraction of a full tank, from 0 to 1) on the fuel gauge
0.5
